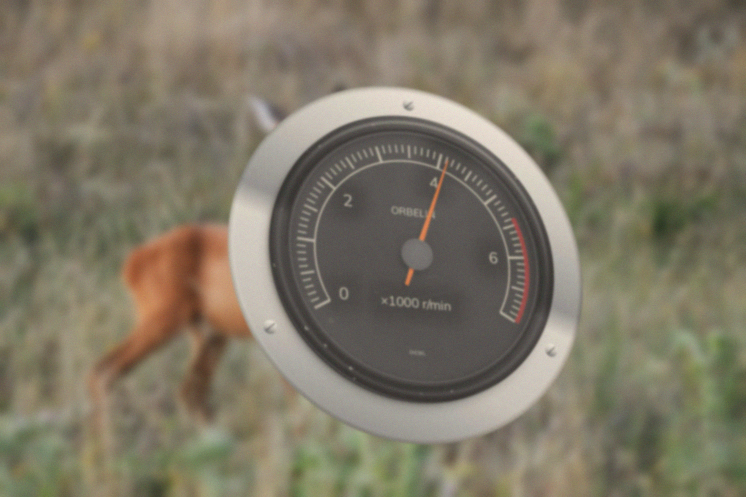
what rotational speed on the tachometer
4100 rpm
